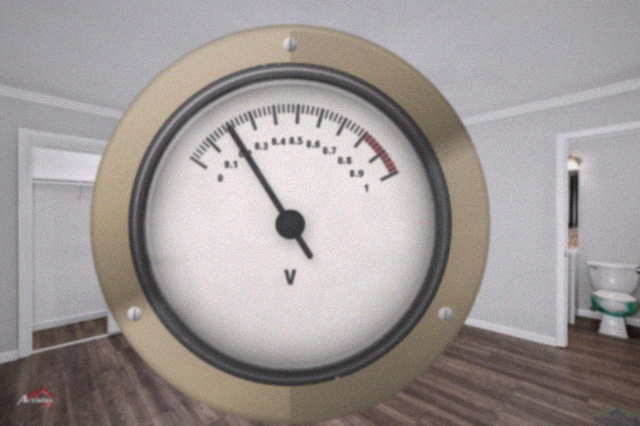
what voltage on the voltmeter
0.2 V
